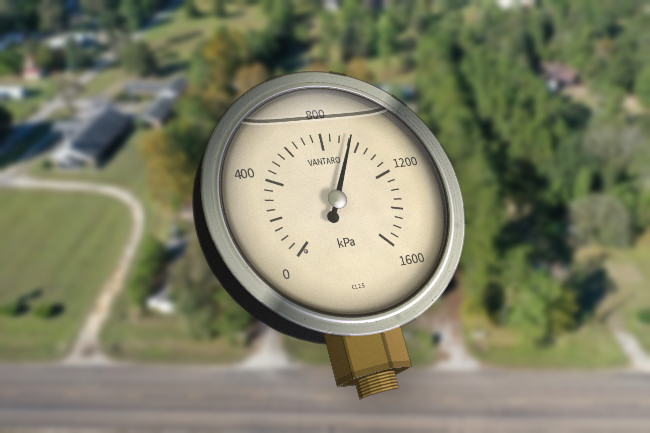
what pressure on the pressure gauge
950 kPa
